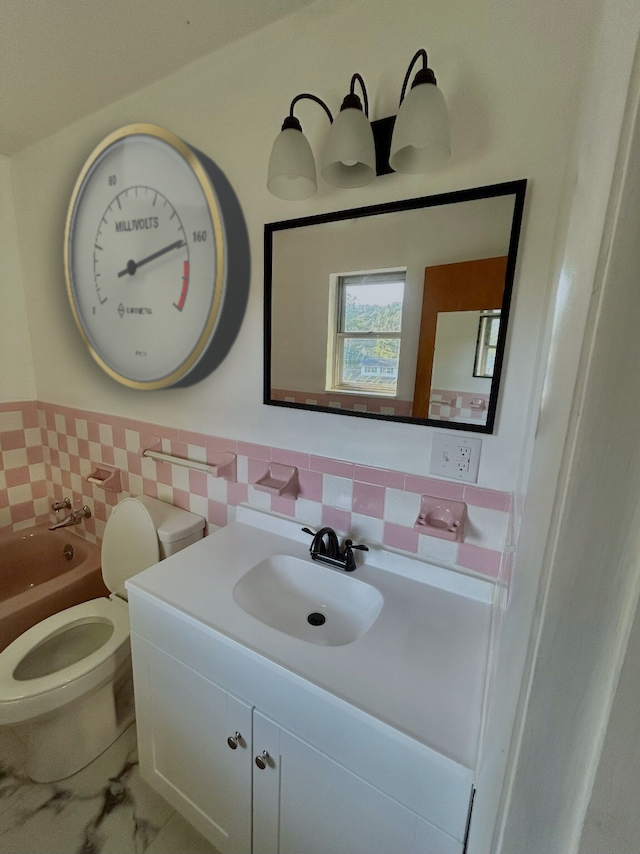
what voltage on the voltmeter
160 mV
